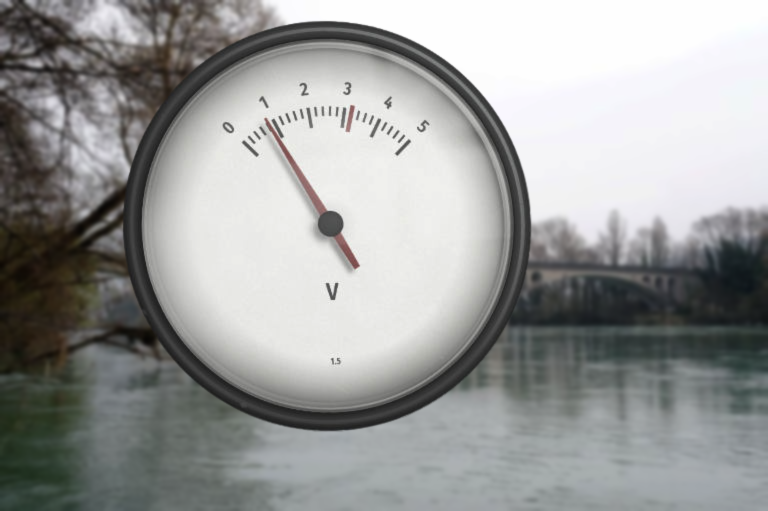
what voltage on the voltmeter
0.8 V
